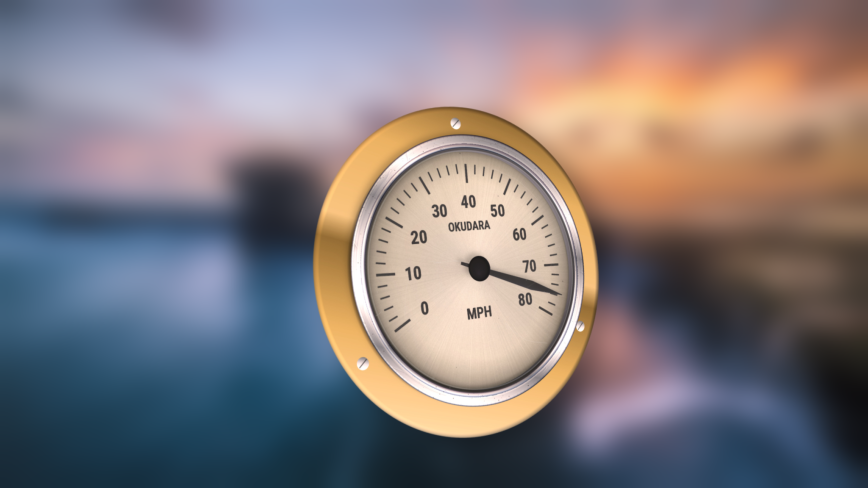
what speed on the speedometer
76 mph
